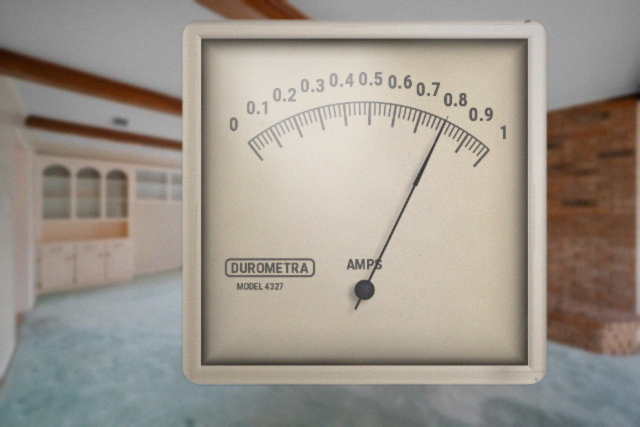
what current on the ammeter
0.8 A
